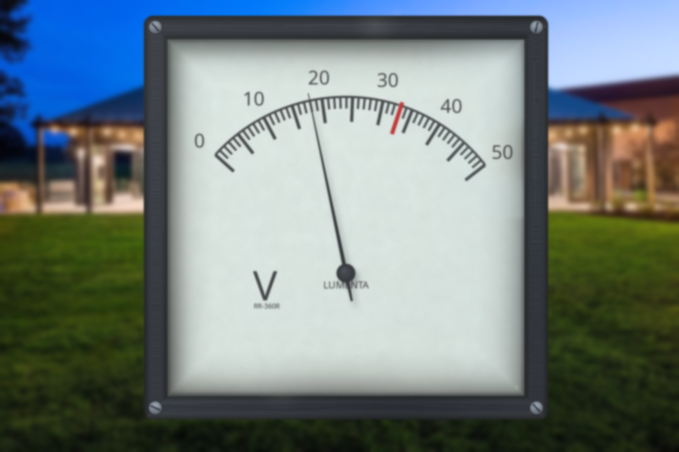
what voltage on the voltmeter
18 V
